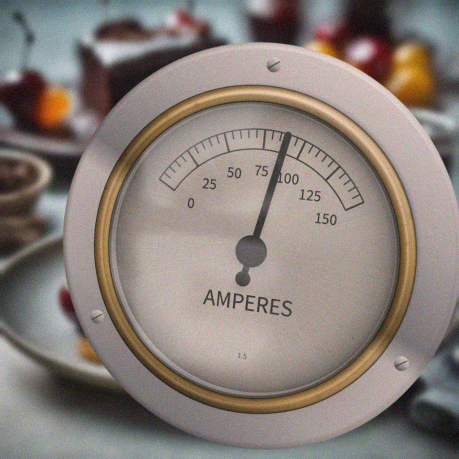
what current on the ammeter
90 A
